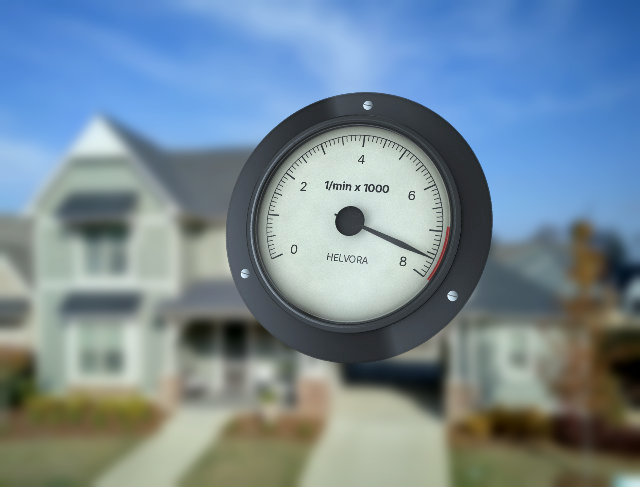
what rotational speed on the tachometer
7600 rpm
